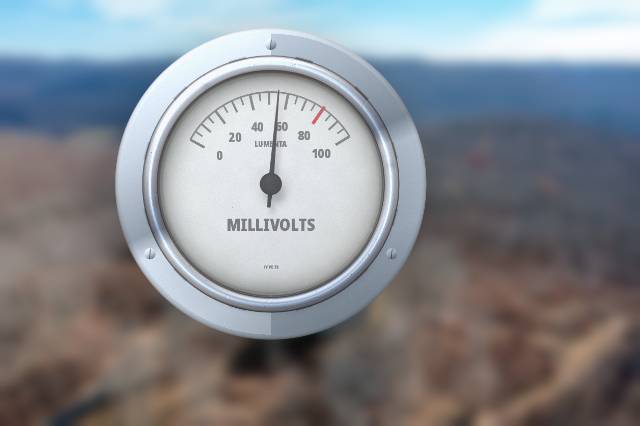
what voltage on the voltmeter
55 mV
